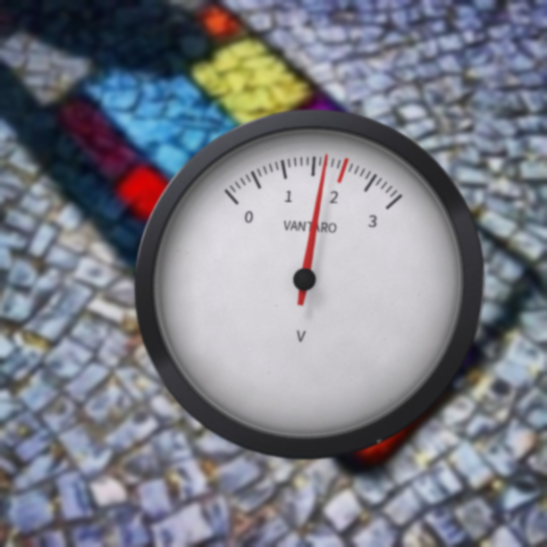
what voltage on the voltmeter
1.7 V
